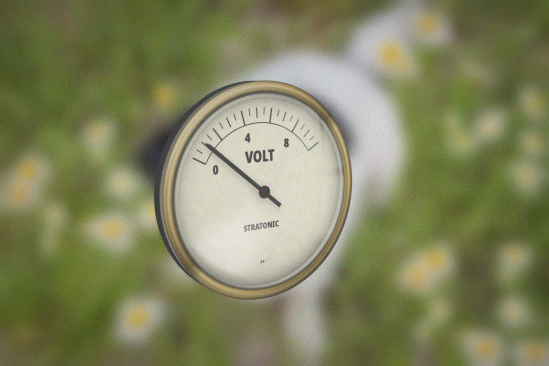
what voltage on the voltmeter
1 V
